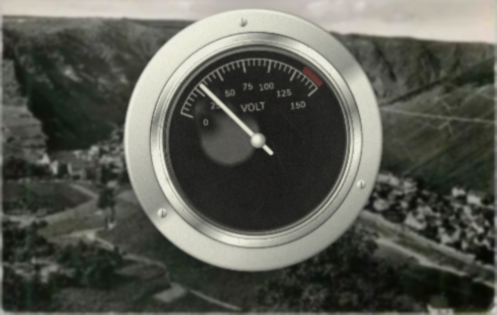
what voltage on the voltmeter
30 V
